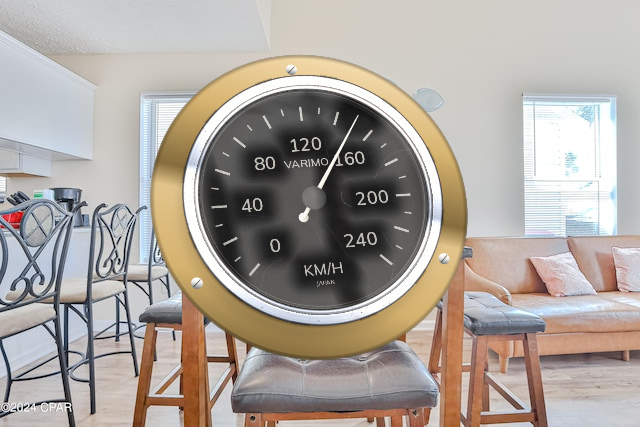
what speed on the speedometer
150 km/h
